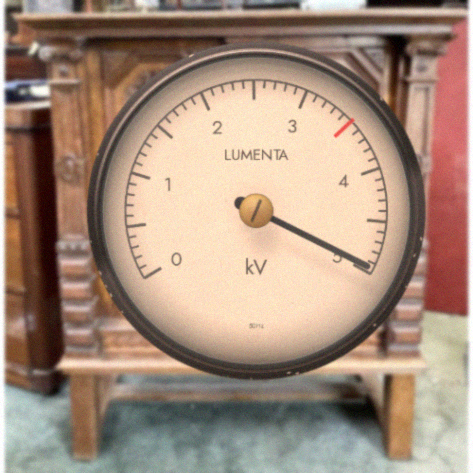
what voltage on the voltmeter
4.95 kV
